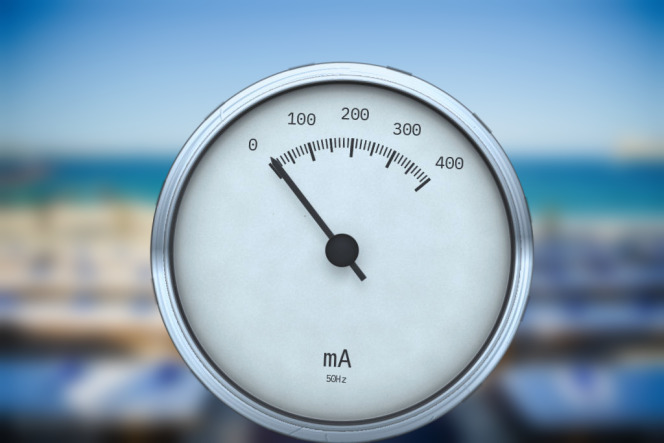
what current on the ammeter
10 mA
